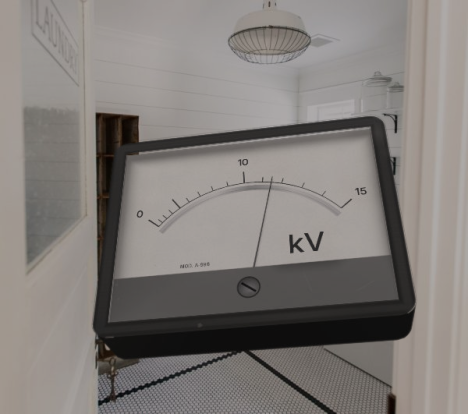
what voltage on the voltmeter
11.5 kV
